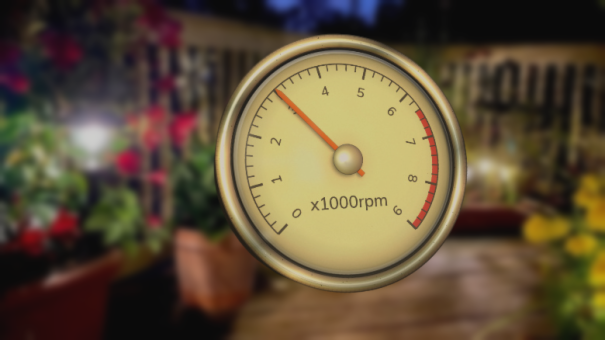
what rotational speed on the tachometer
3000 rpm
